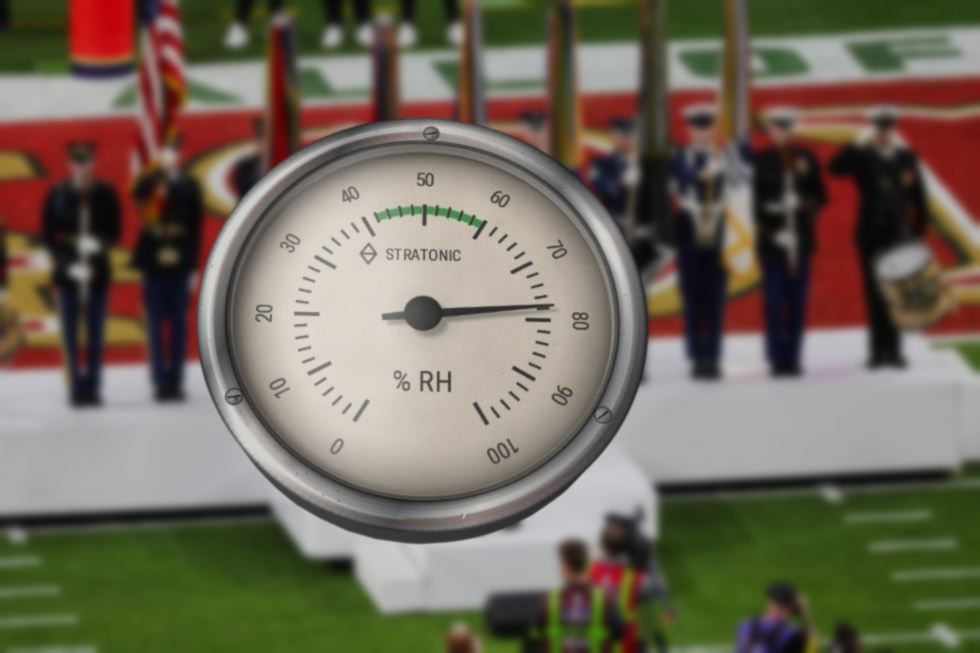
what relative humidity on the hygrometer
78 %
